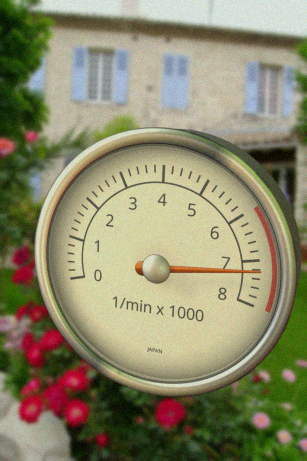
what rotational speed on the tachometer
7200 rpm
